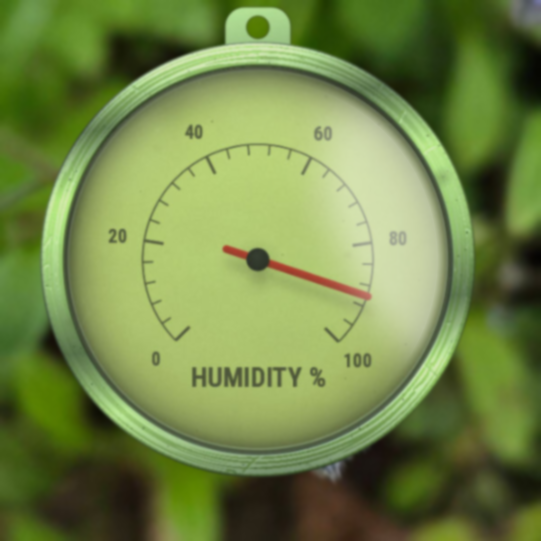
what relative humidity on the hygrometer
90 %
